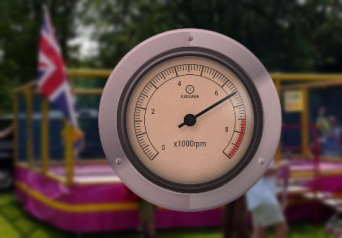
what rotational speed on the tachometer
6500 rpm
